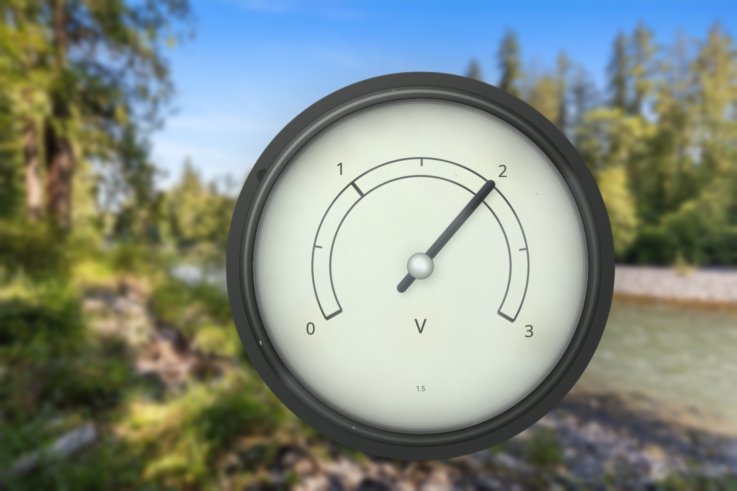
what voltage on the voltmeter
2 V
